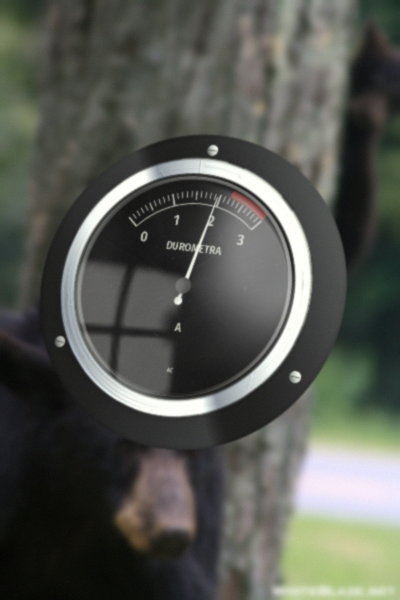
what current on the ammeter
2 A
